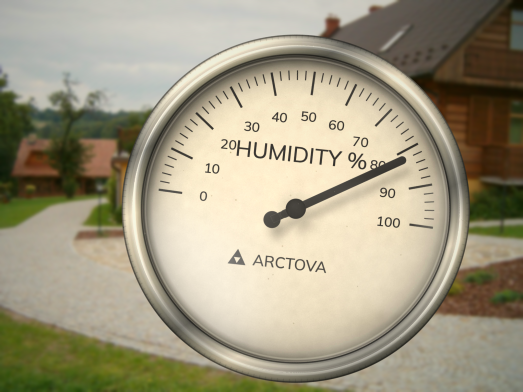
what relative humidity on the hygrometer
82 %
